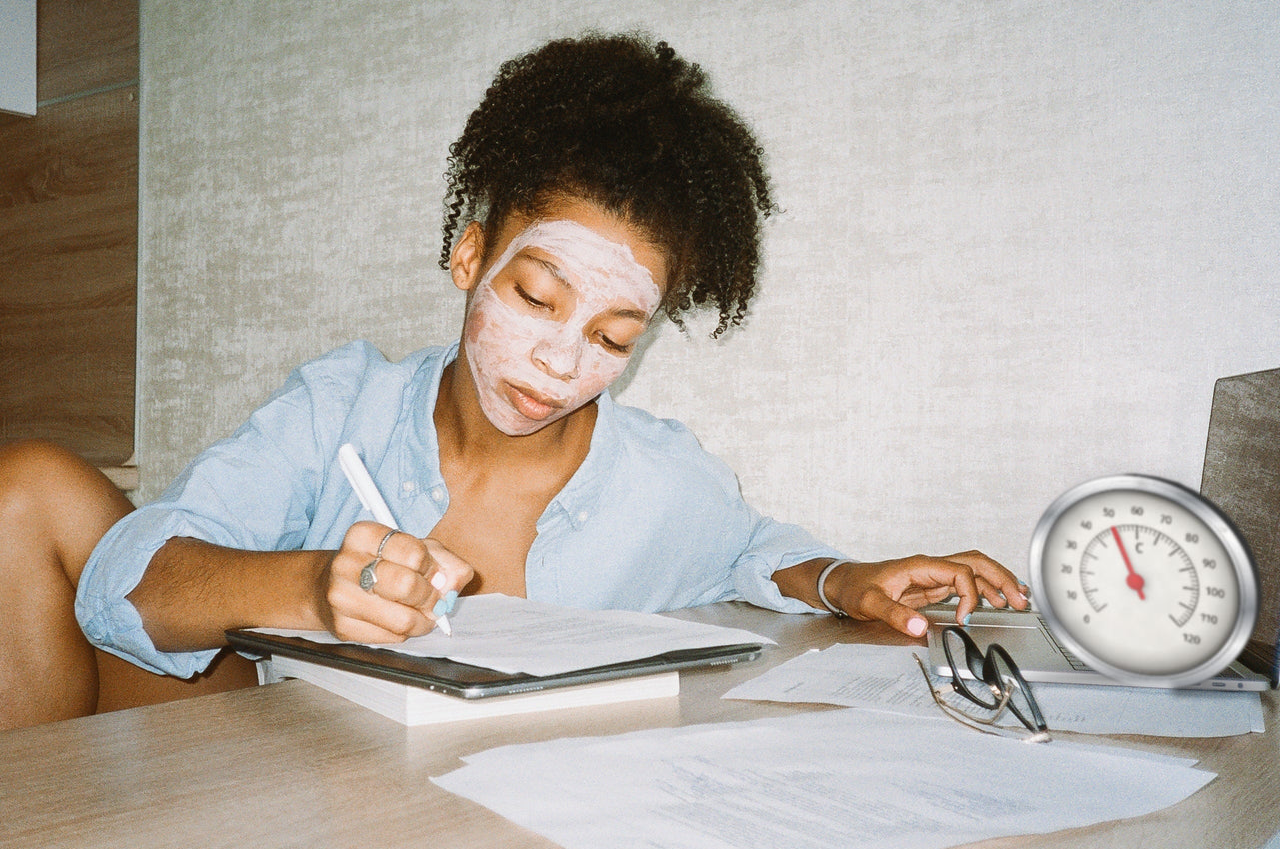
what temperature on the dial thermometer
50 °C
